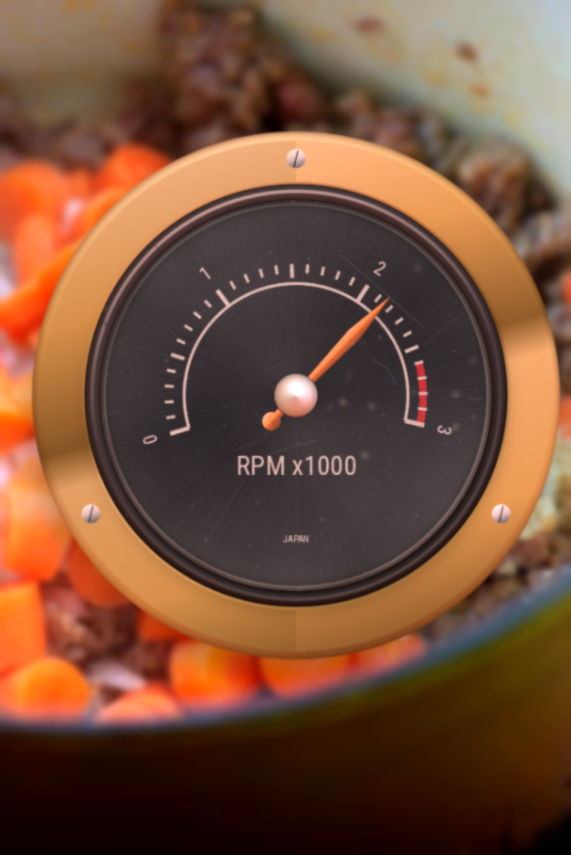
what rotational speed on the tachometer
2150 rpm
